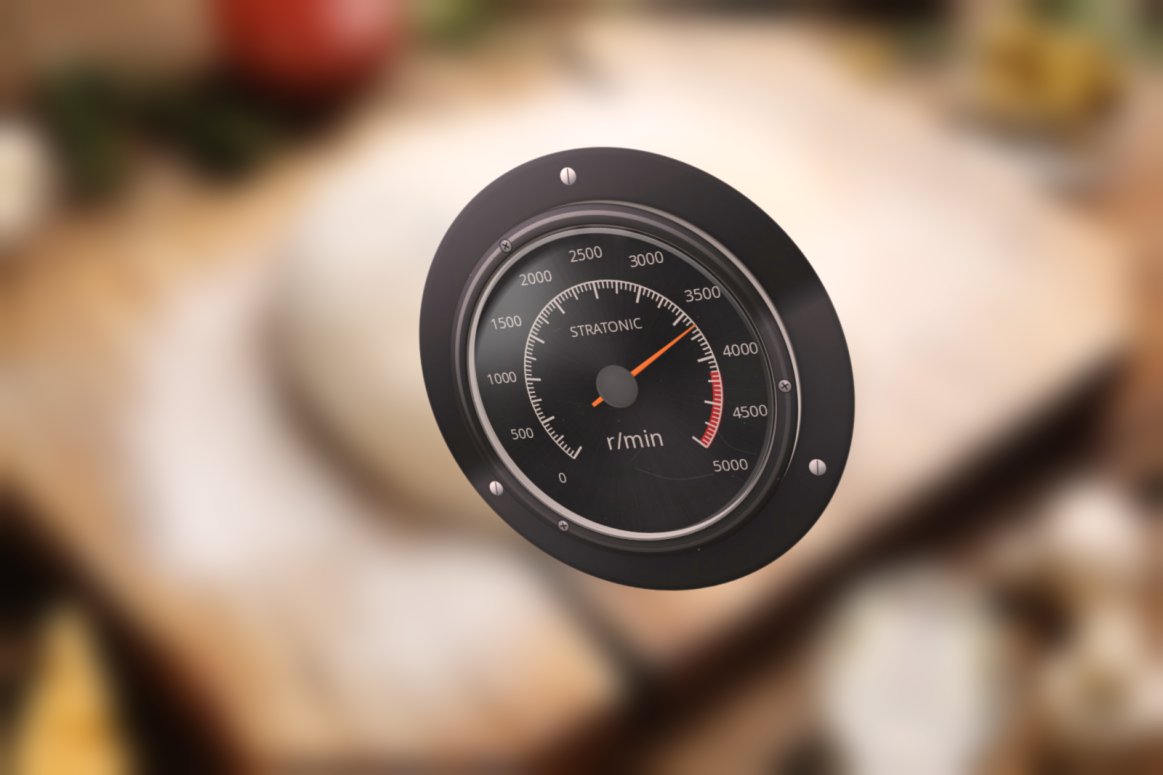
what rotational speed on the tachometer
3650 rpm
